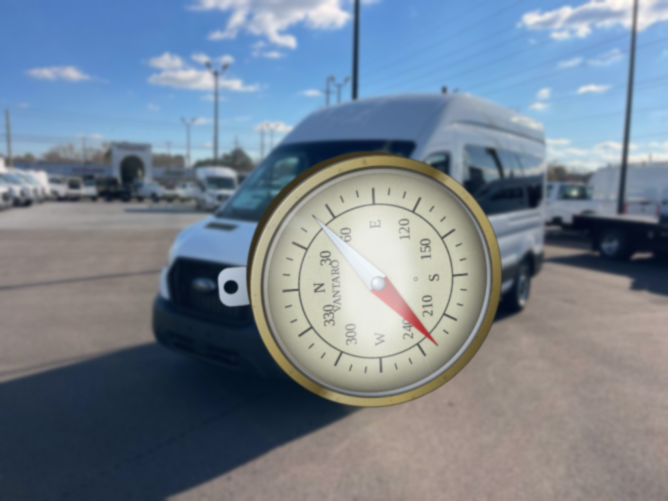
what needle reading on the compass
230 °
